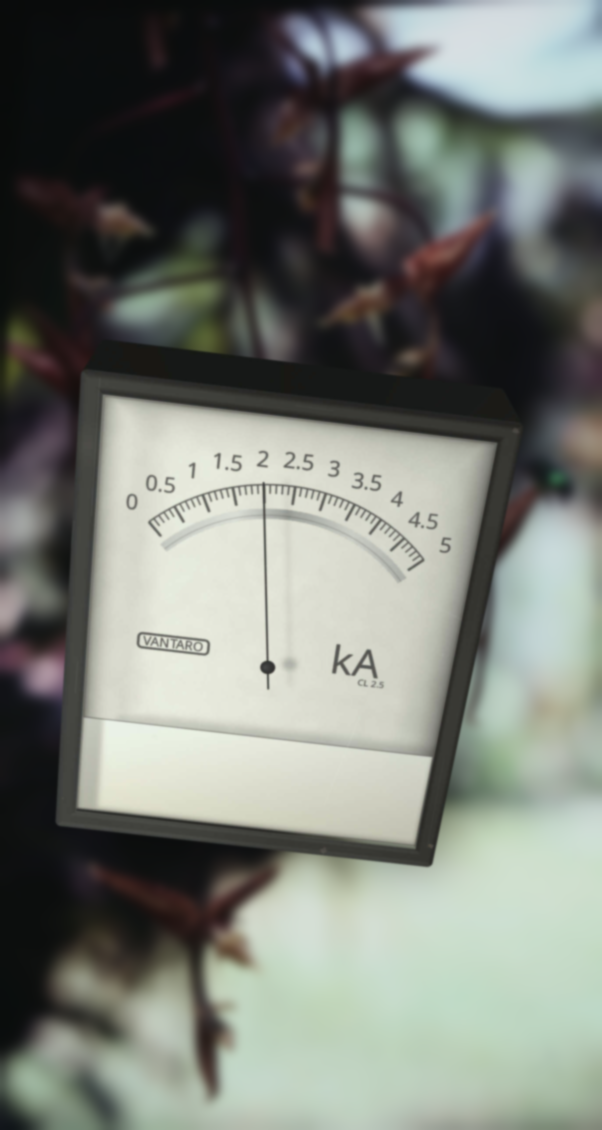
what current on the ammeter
2 kA
